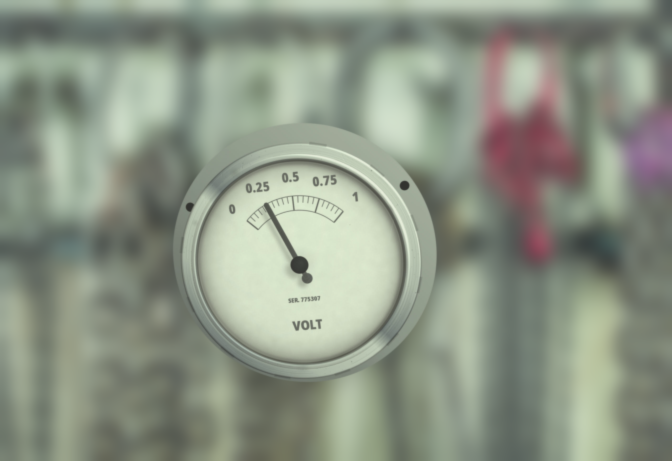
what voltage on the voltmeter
0.25 V
